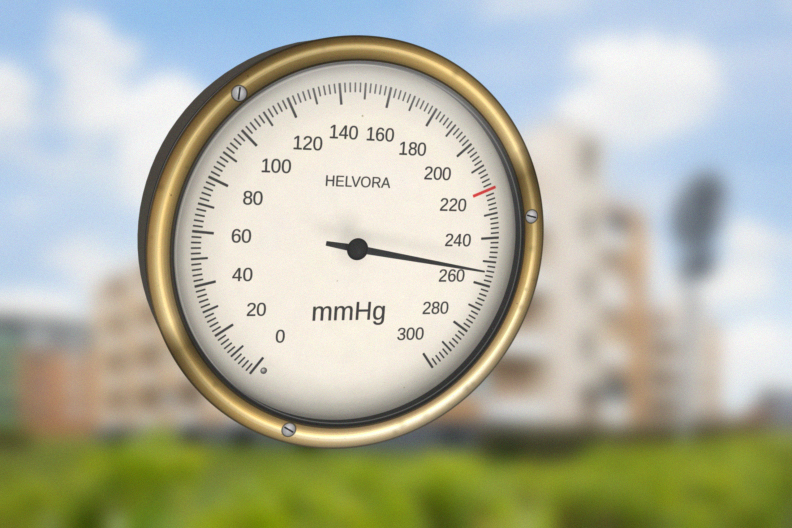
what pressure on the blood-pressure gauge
254 mmHg
